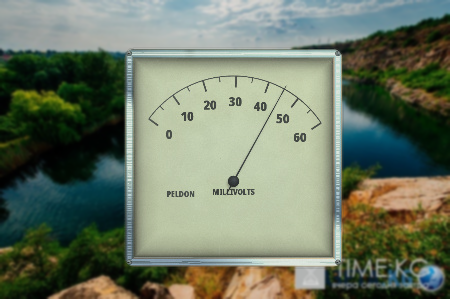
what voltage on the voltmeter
45 mV
